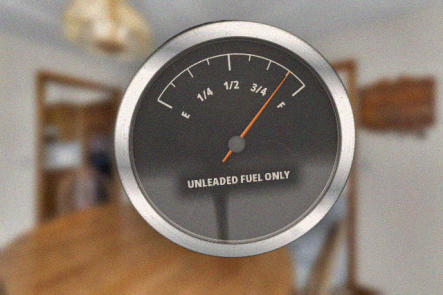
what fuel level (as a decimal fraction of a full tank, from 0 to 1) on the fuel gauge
0.875
